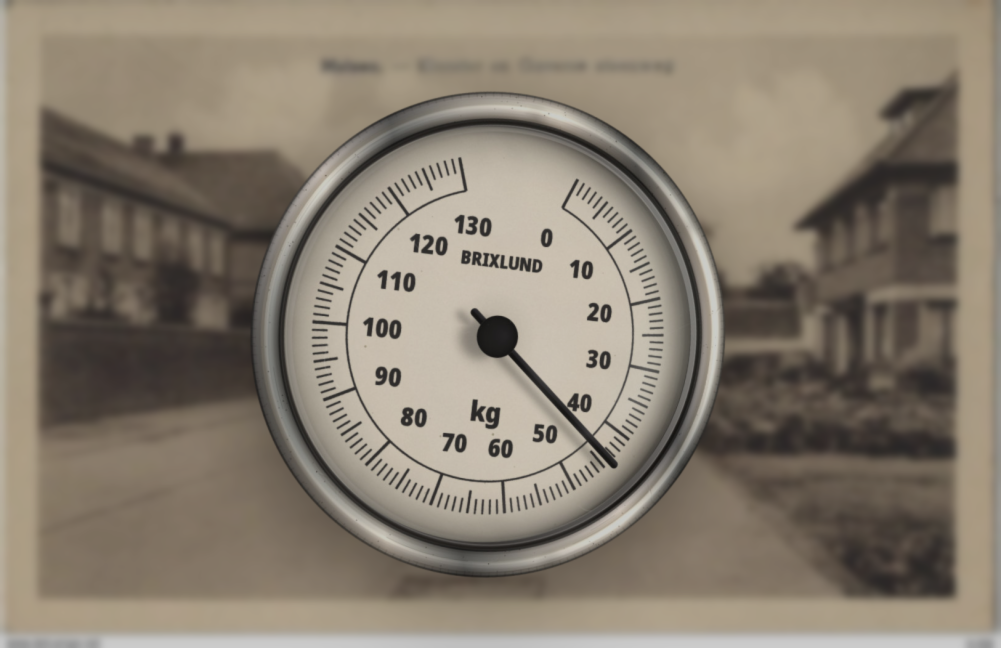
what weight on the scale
44 kg
